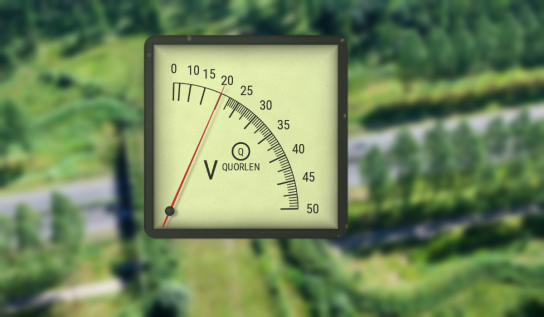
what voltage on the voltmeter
20 V
